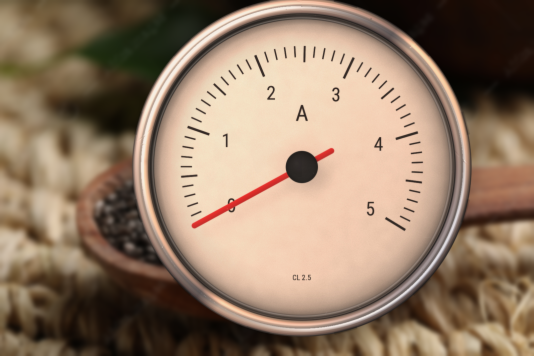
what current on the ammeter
0 A
